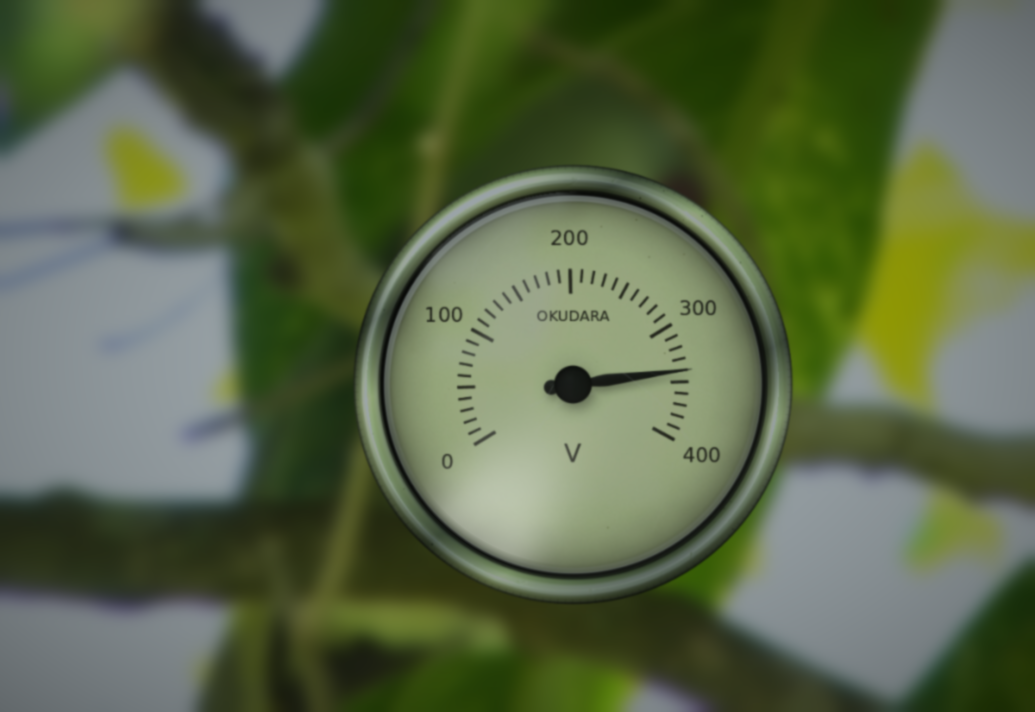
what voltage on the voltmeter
340 V
